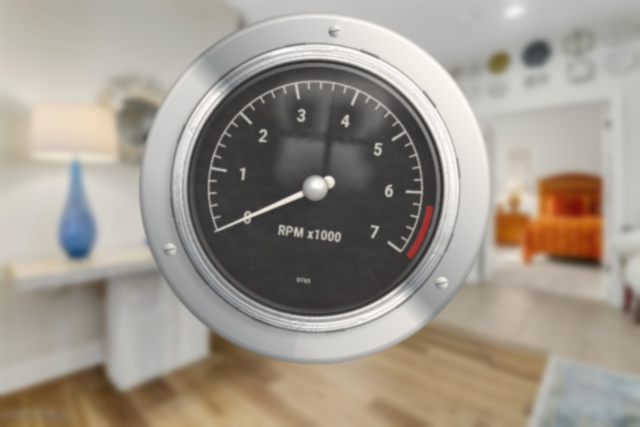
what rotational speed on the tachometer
0 rpm
